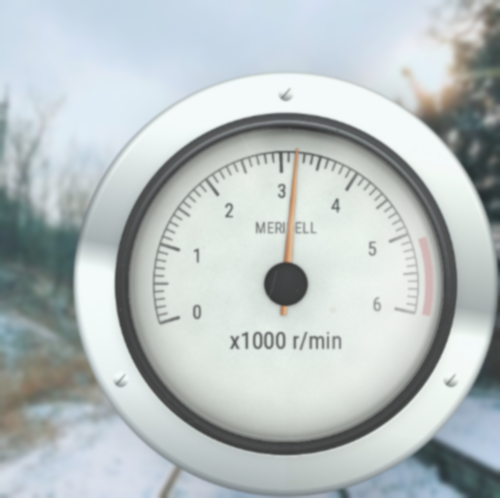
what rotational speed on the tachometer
3200 rpm
